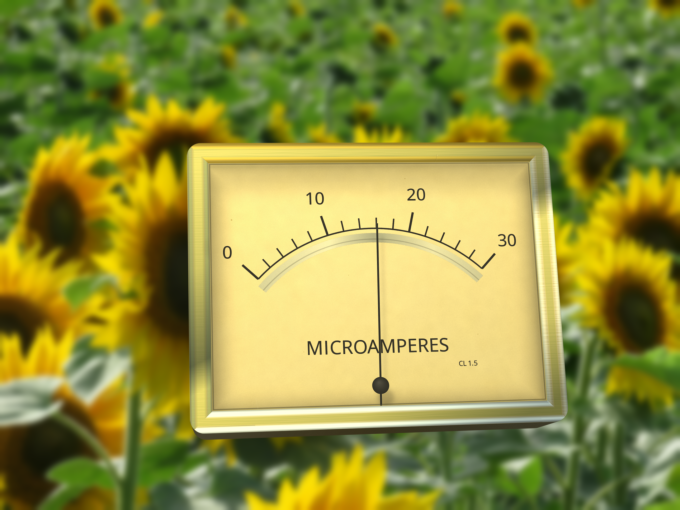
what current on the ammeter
16 µA
